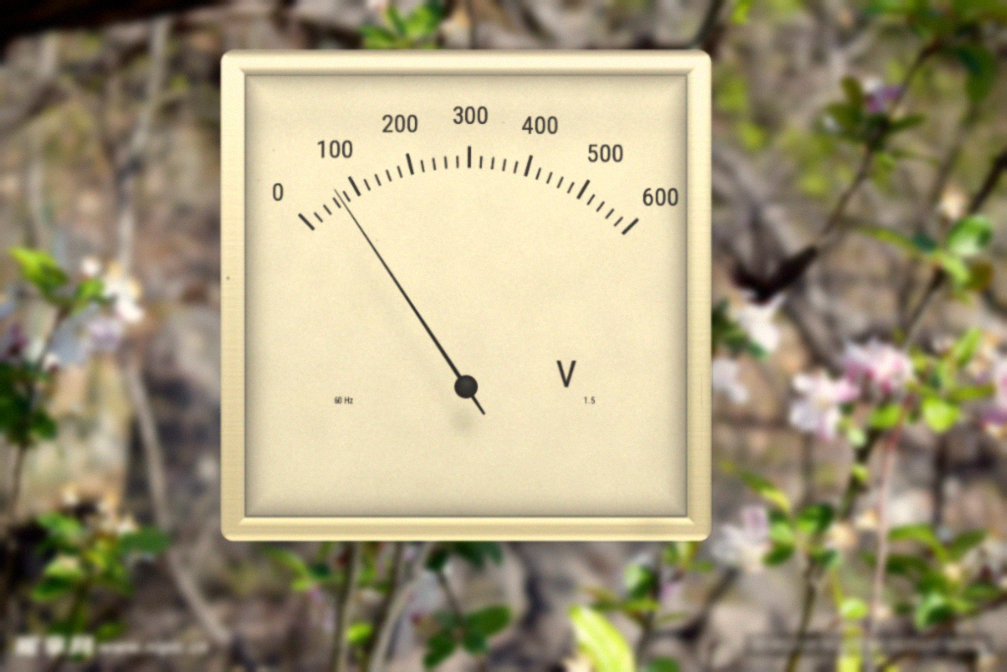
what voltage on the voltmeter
70 V
